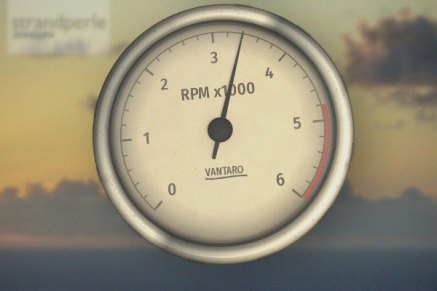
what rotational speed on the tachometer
3400 rpm
